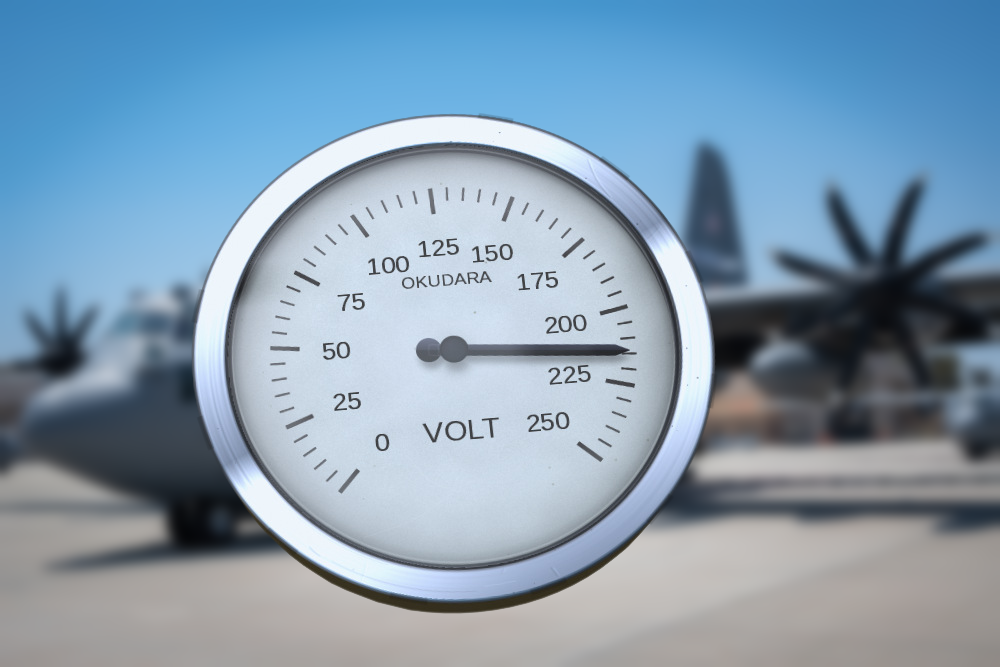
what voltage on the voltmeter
215 V
